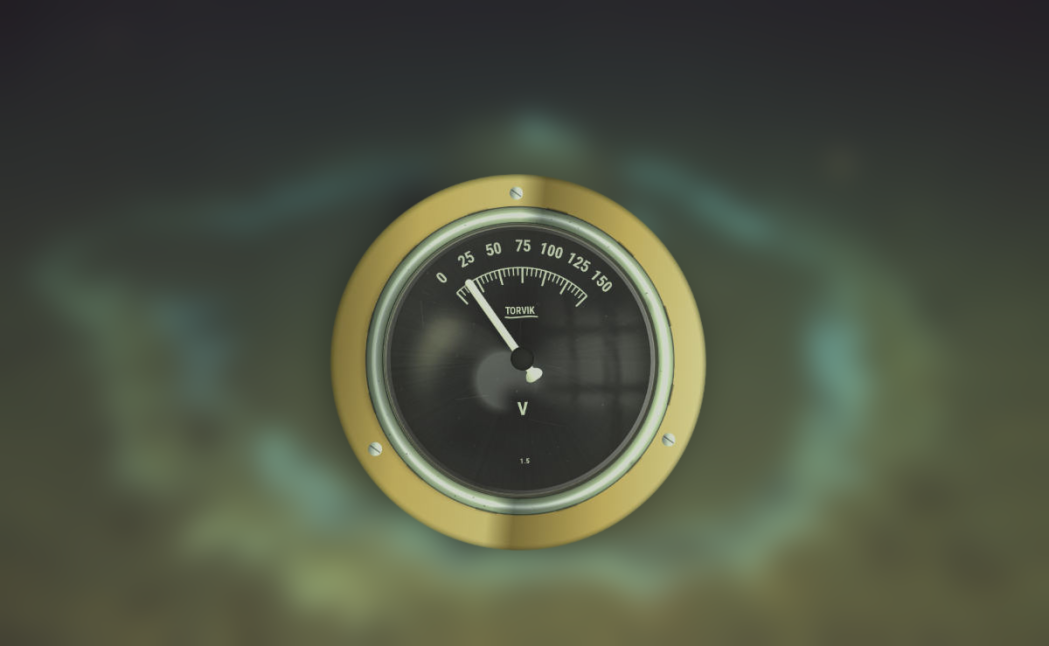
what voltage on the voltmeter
15 V
